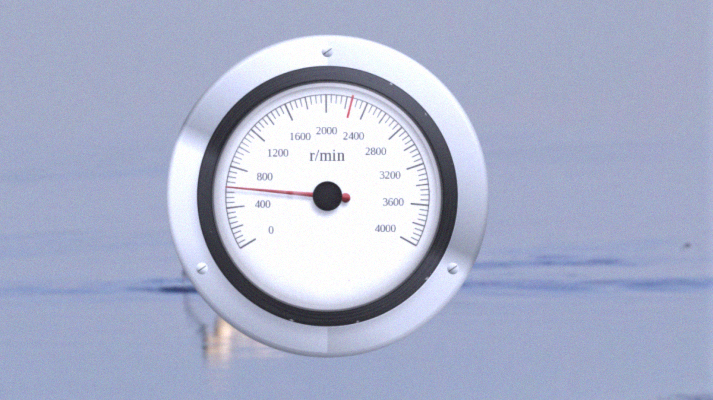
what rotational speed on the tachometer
600 rpm
